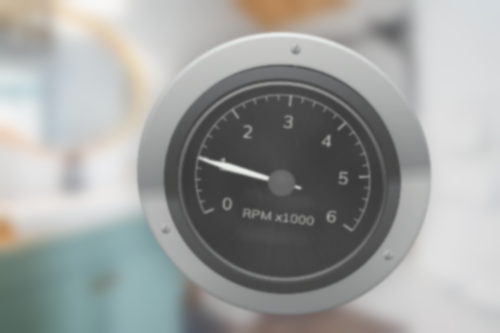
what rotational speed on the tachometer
1000 rpm
